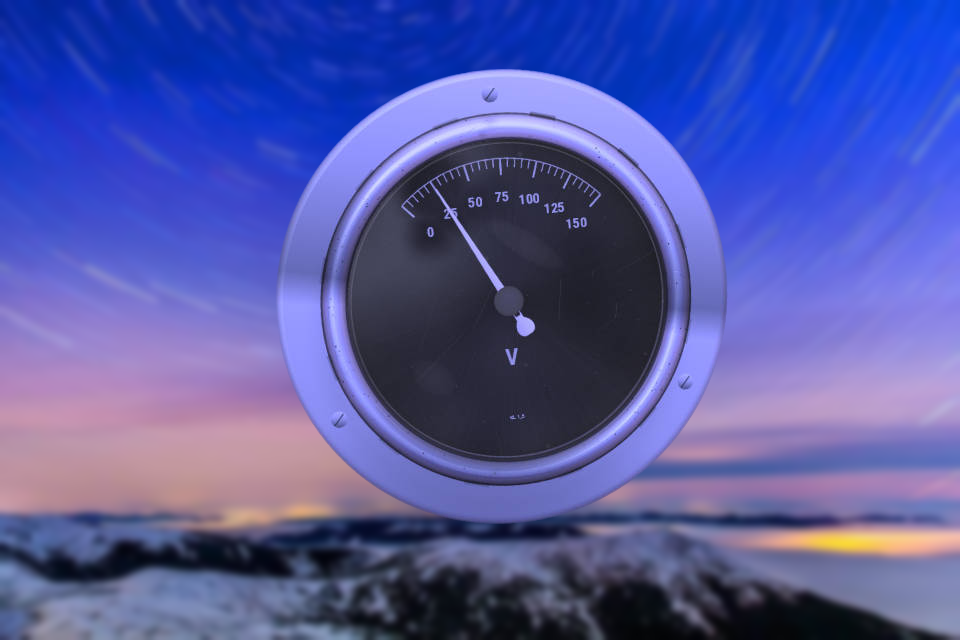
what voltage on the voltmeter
25 V
